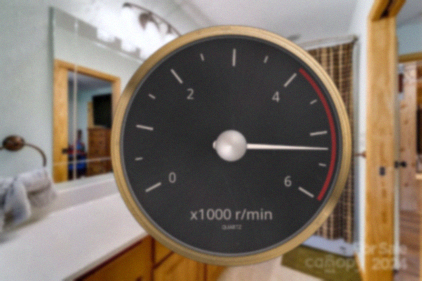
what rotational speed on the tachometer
5250 rpm
